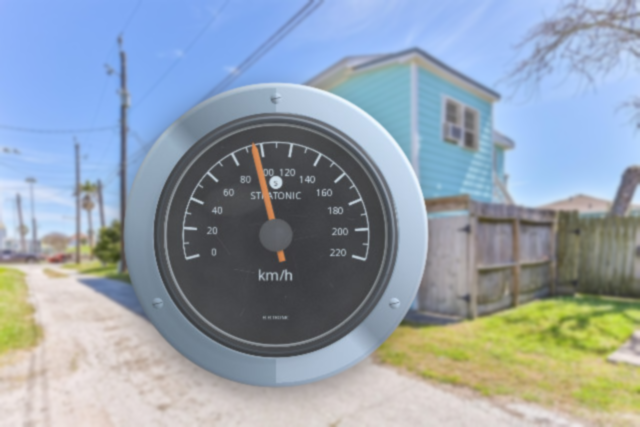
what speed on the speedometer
95 km/h
